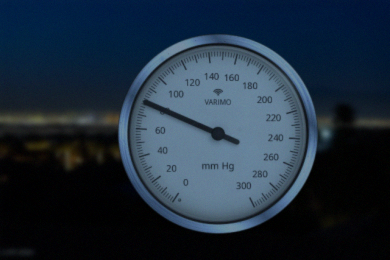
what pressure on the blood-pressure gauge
80 mmHg
